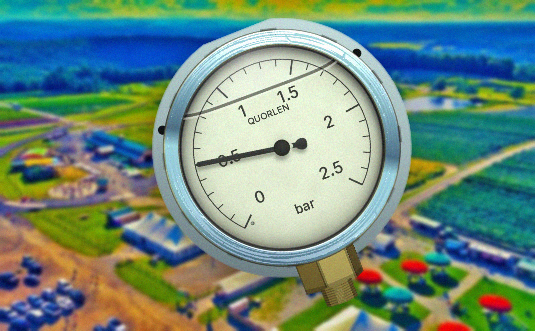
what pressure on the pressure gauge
0.5 bar
